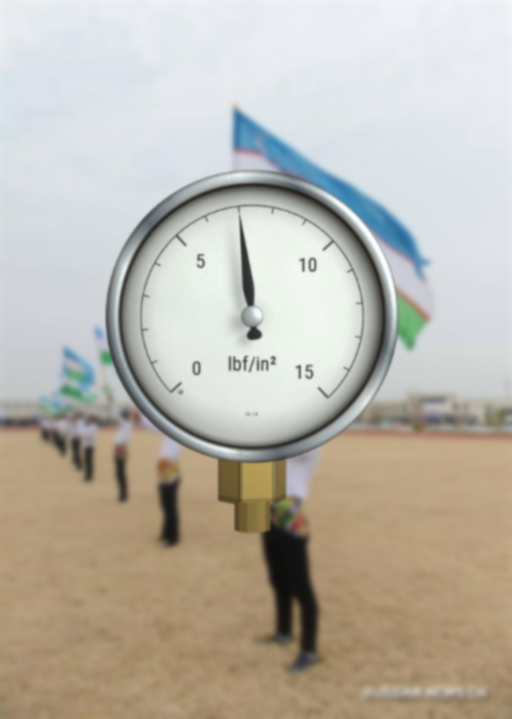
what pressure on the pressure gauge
7 psi
